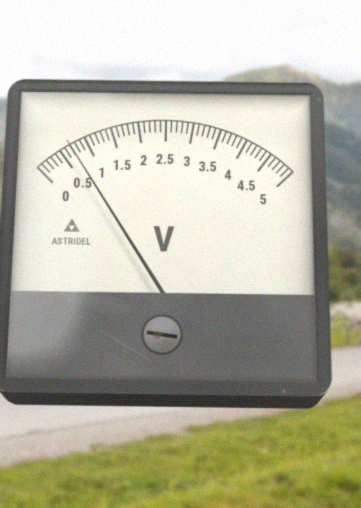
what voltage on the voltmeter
0.7 V
